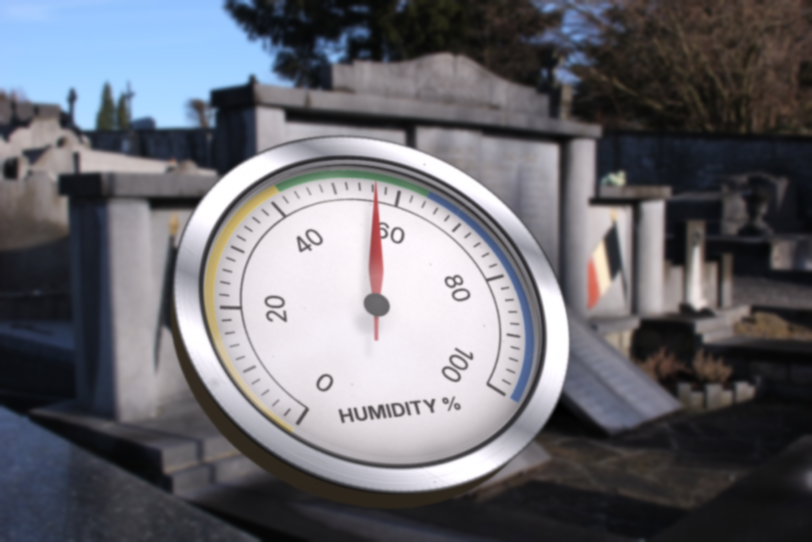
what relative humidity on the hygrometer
56 %
